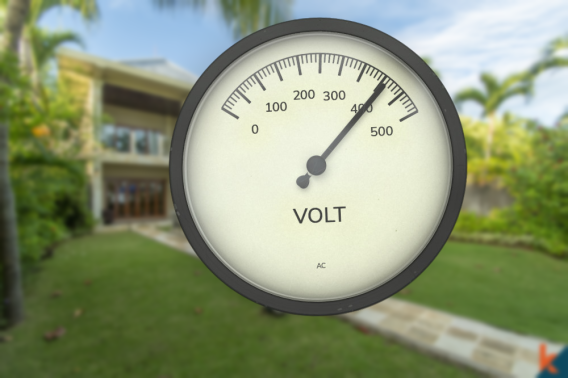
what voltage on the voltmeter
410 V
